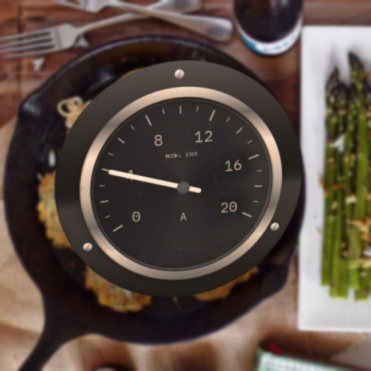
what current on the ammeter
4 A
